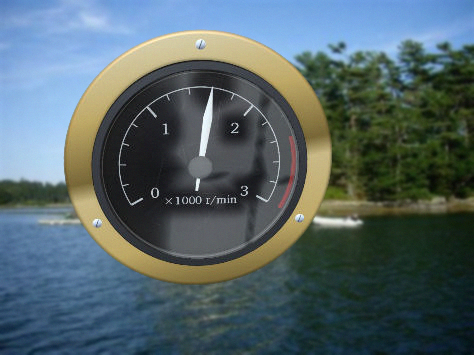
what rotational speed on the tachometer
1600 rpm
